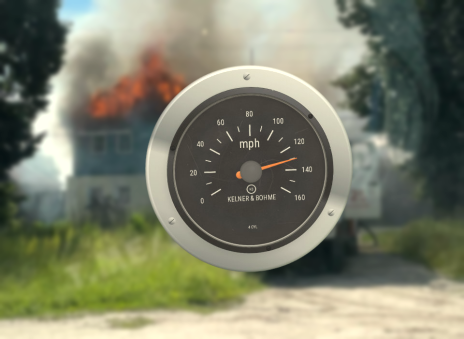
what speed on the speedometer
130 mph
